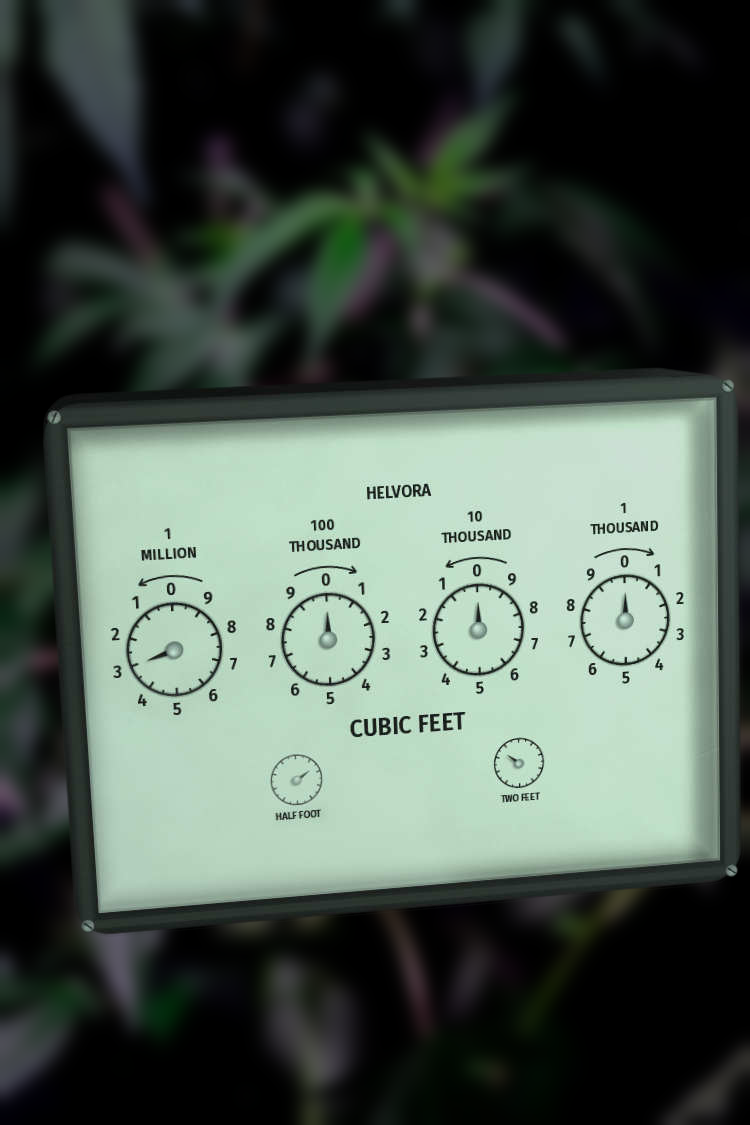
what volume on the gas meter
300000 ft³
